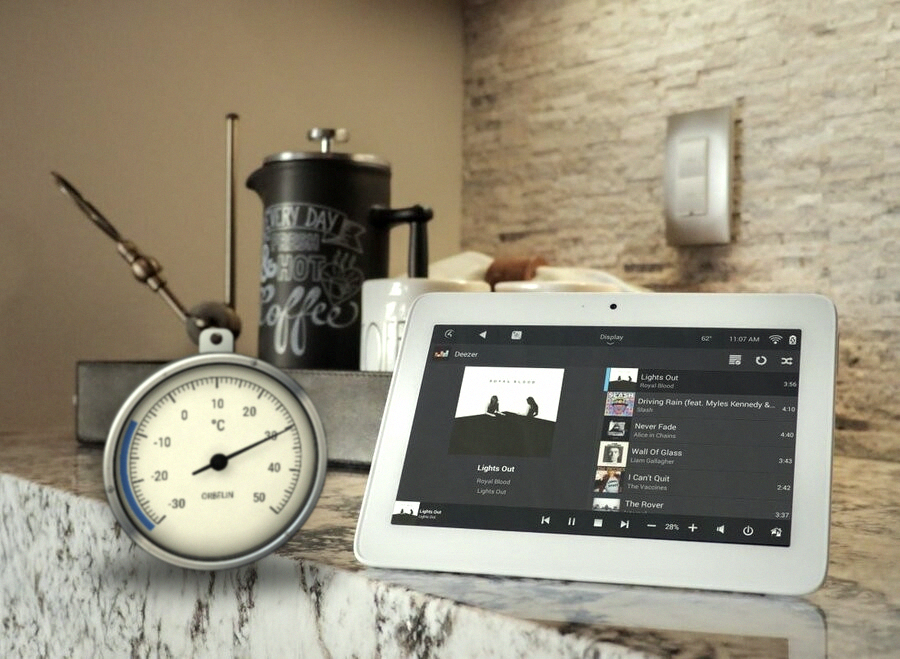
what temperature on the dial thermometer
30 °C
